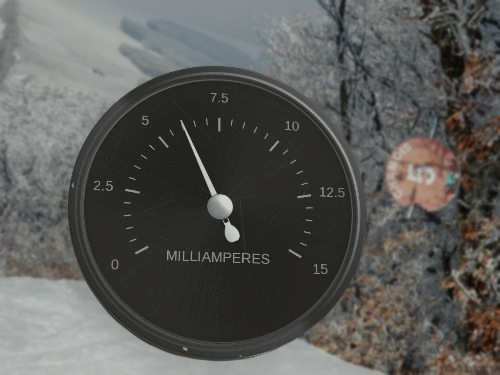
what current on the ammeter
6 mA
